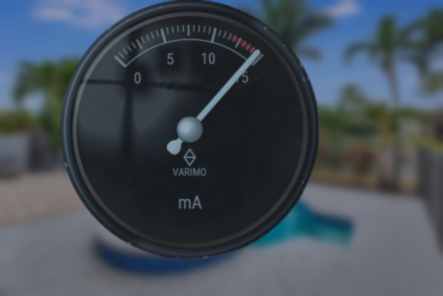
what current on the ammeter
14.5 mA
